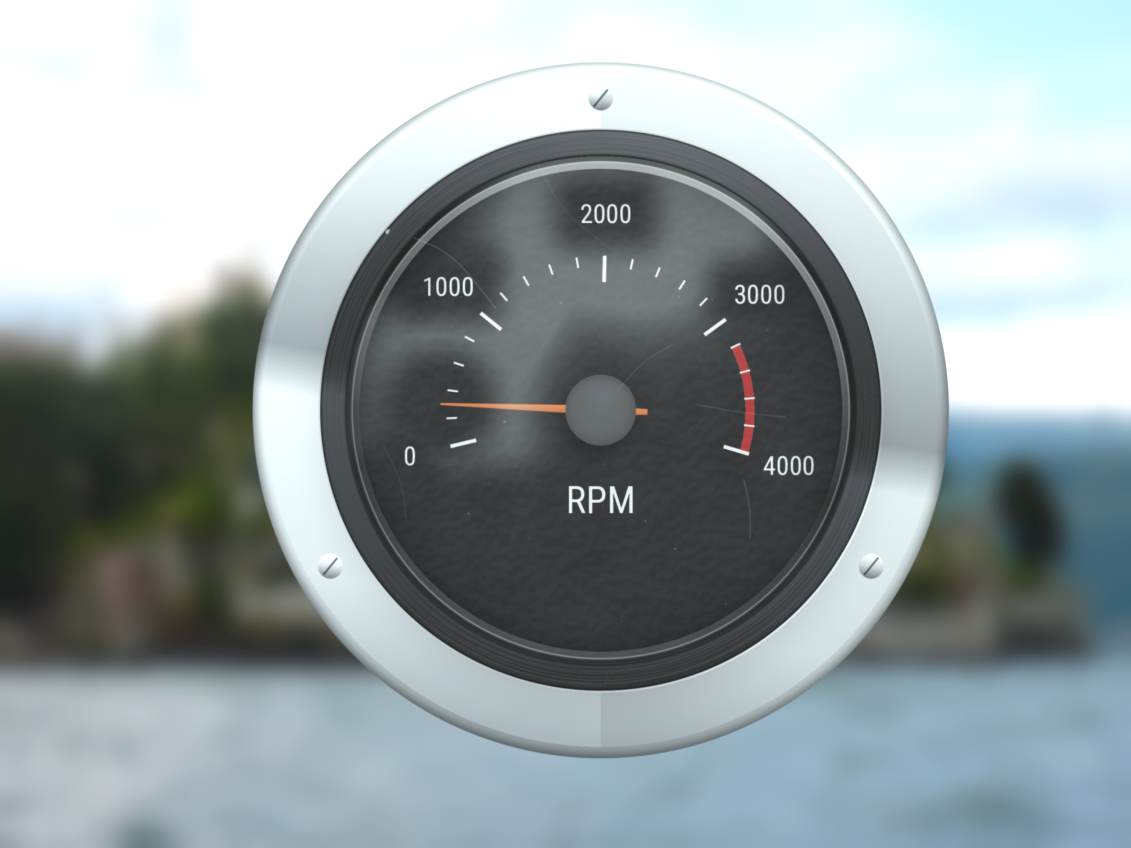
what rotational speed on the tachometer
300 rpm
